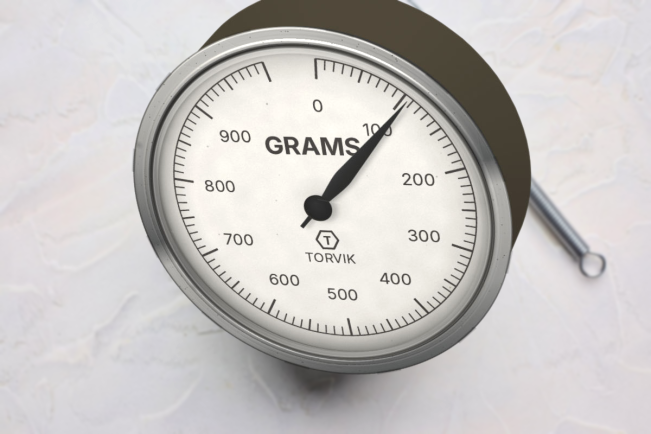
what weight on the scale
105 g
